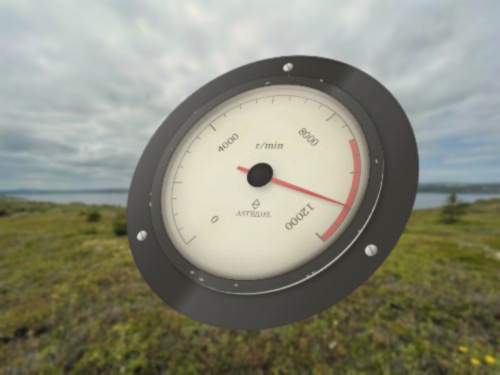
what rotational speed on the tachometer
11000 rpm
